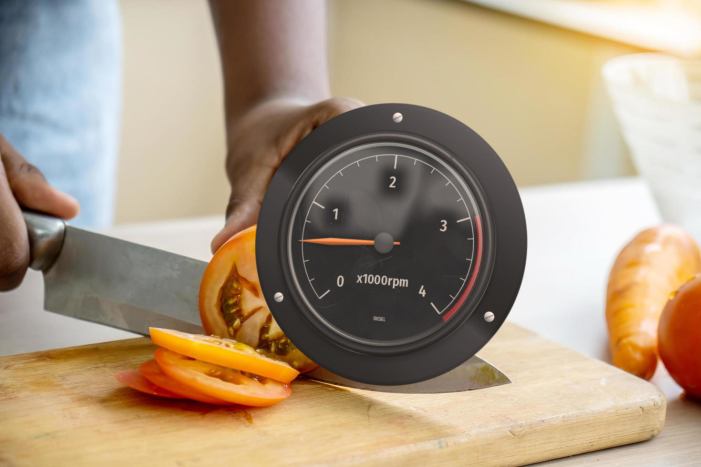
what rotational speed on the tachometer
600 rpm
